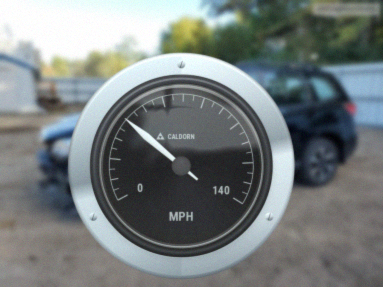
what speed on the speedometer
40 mph
